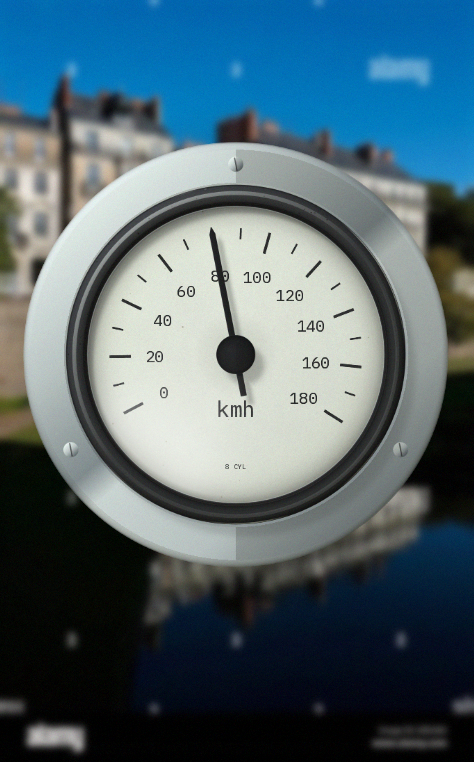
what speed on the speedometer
80 km/h
